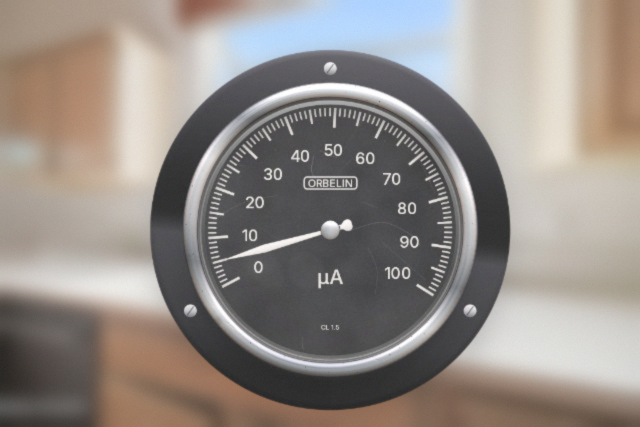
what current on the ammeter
5 µA
